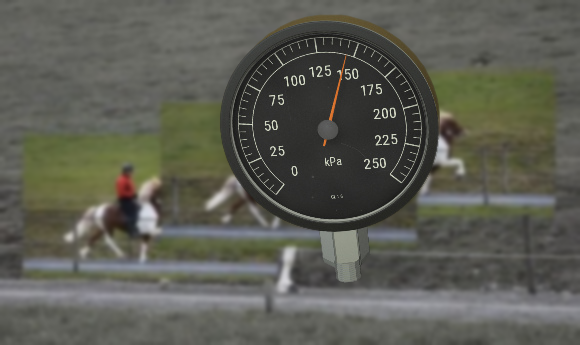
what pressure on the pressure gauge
145 kPa
